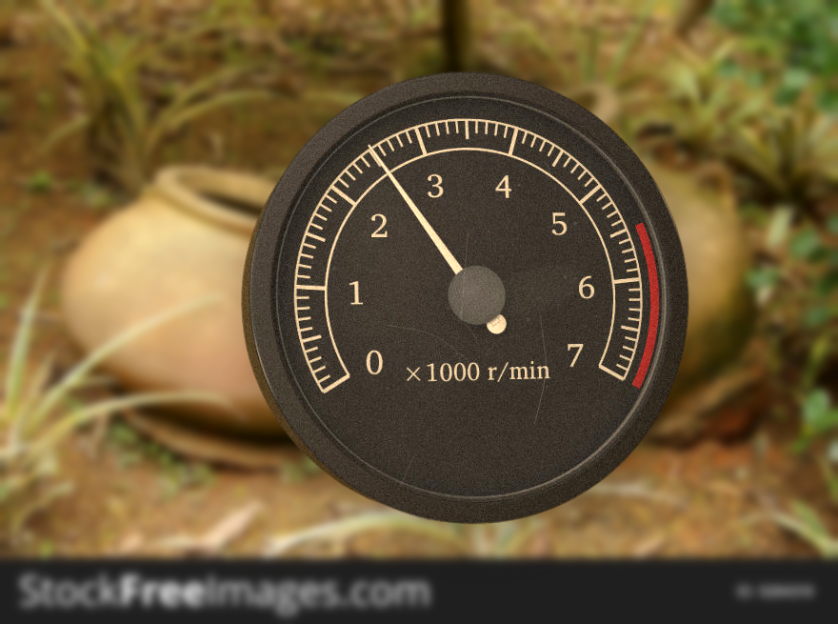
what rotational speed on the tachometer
2500 rpm
